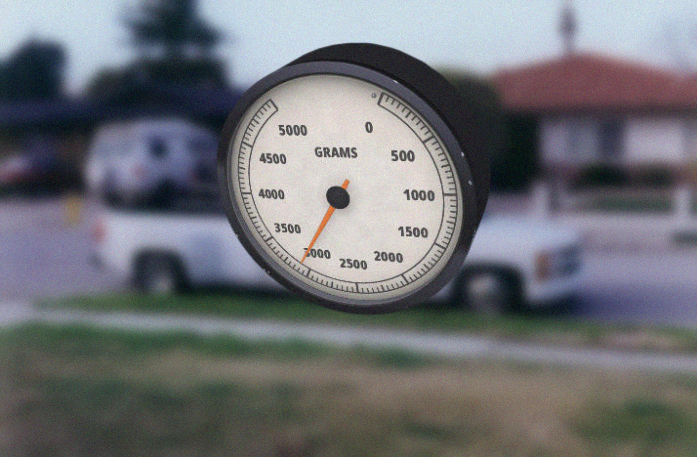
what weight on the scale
3100 g
